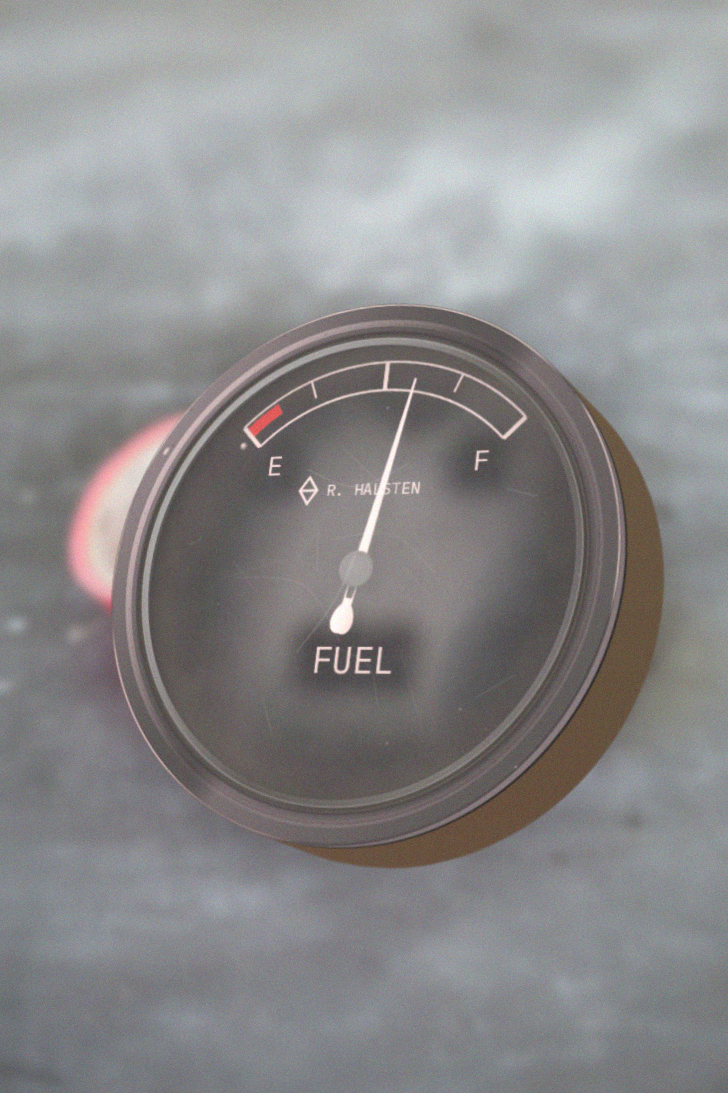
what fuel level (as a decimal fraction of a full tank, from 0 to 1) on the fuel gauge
0.625
